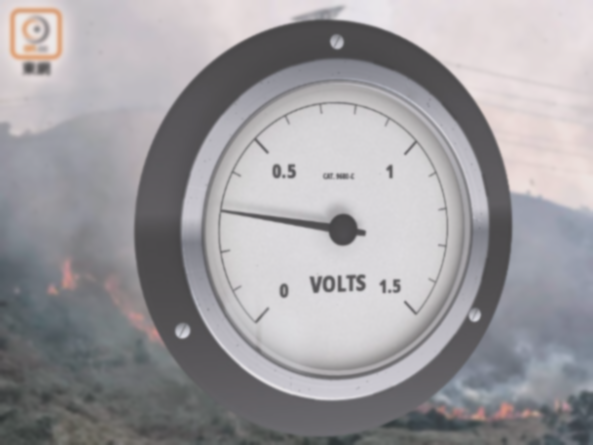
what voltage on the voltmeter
0.3 V
